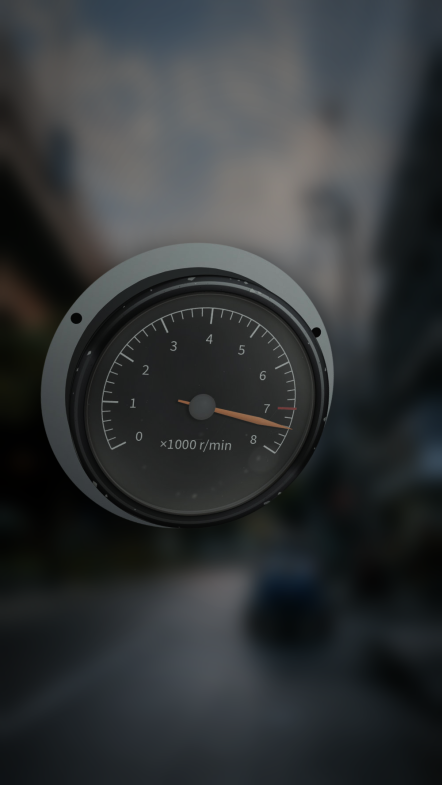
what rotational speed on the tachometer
7400 rpm
